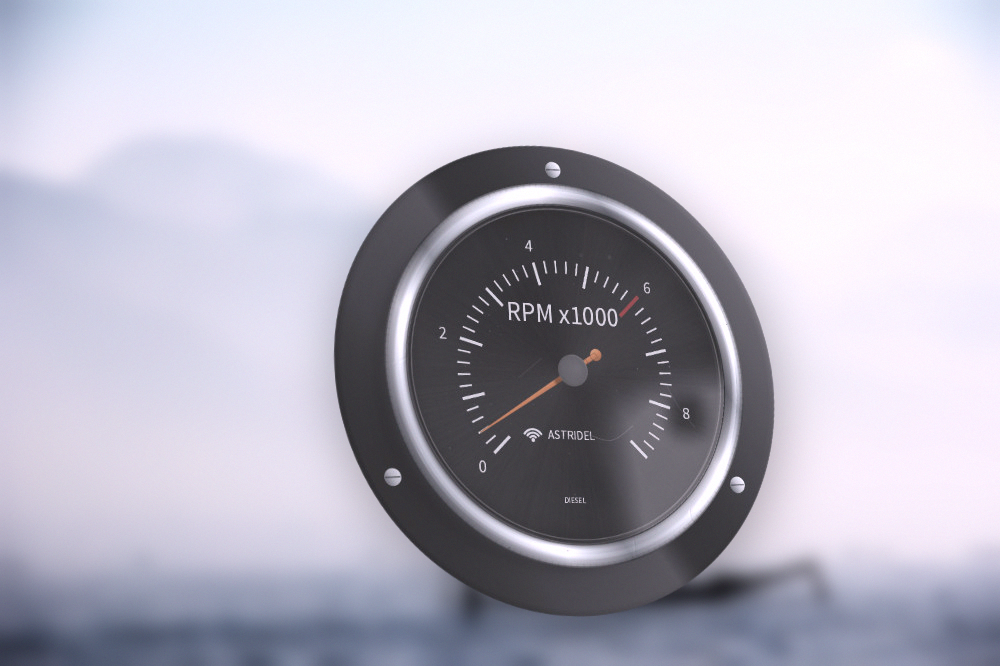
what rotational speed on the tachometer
400 rpm
